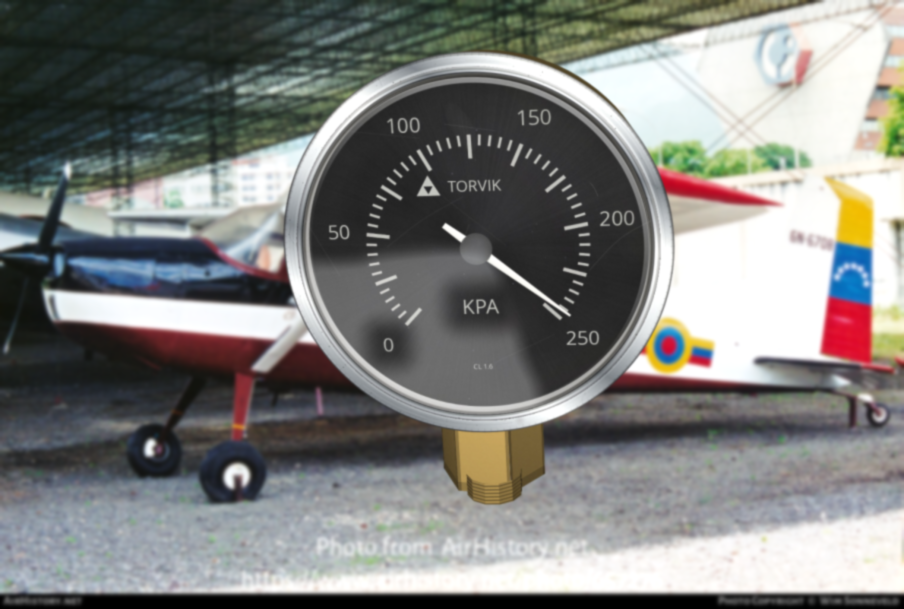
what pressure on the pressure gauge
245 kPa
